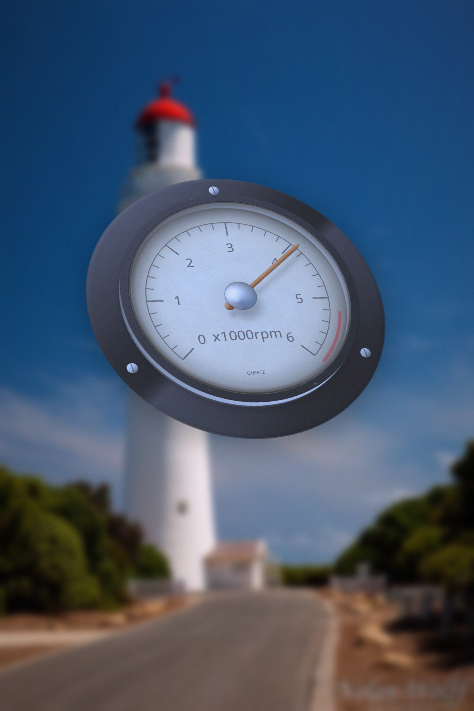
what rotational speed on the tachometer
4100 rpm
